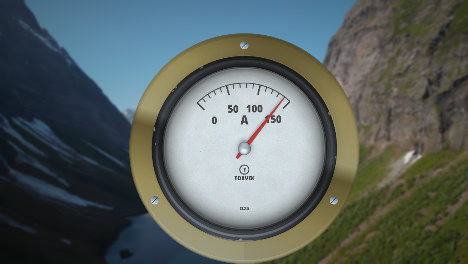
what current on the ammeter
140 A
